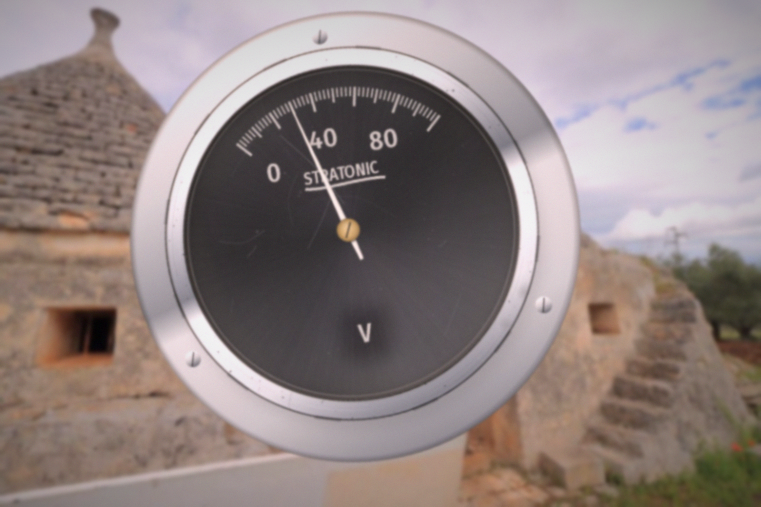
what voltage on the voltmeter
30 V
